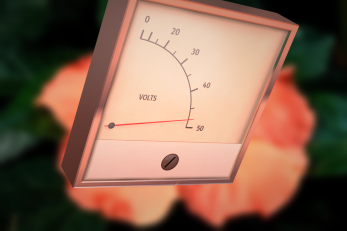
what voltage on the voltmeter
47.5 V
